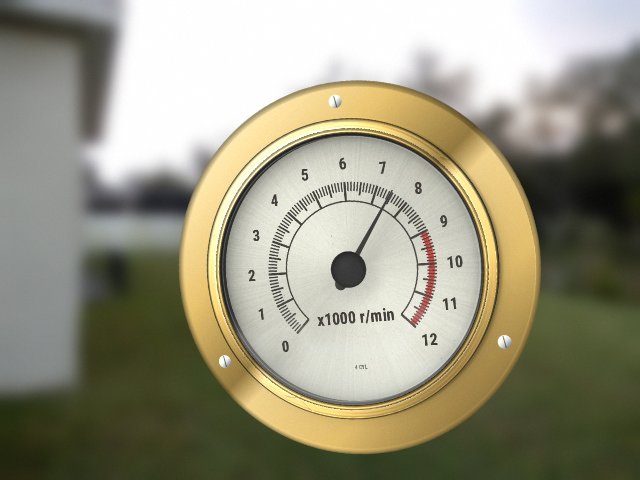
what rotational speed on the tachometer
7500 rpm
